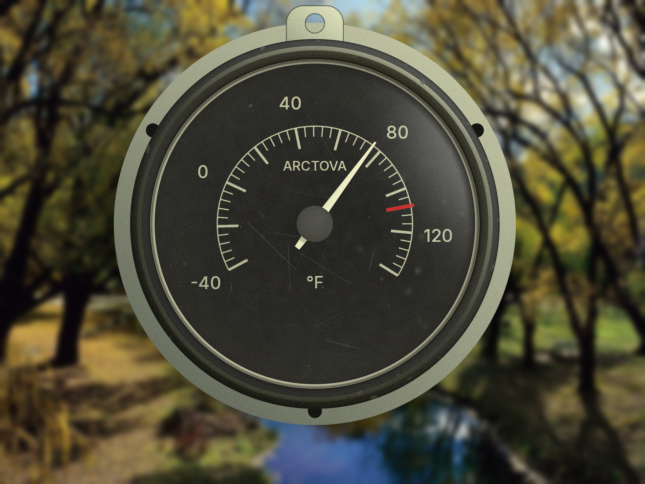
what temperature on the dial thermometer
76 °F
